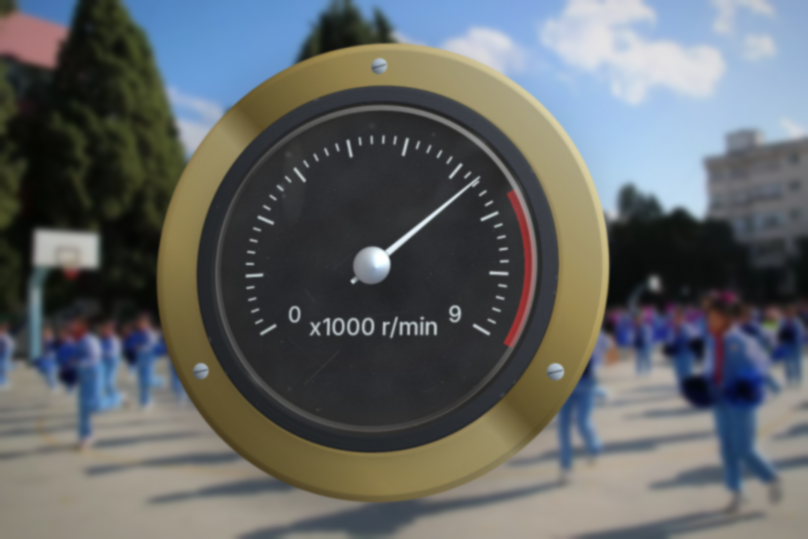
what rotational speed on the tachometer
6400 rpm
